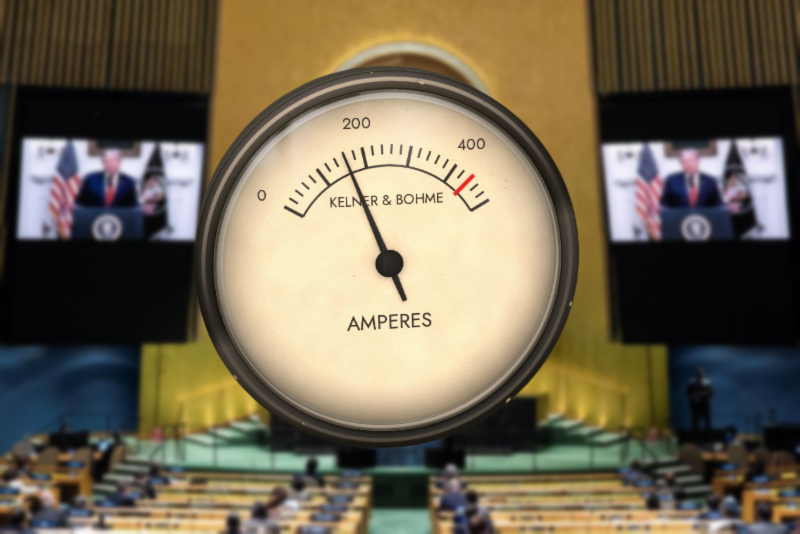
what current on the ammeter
160 A
